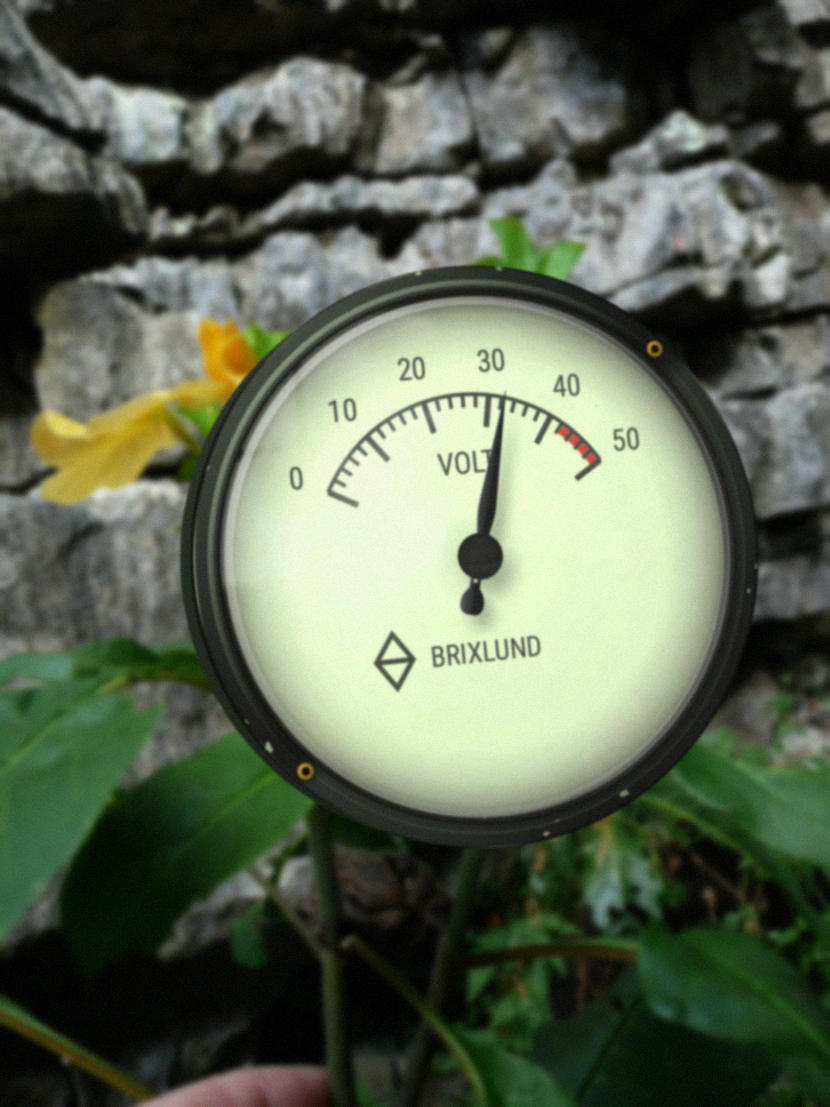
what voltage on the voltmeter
32 V
